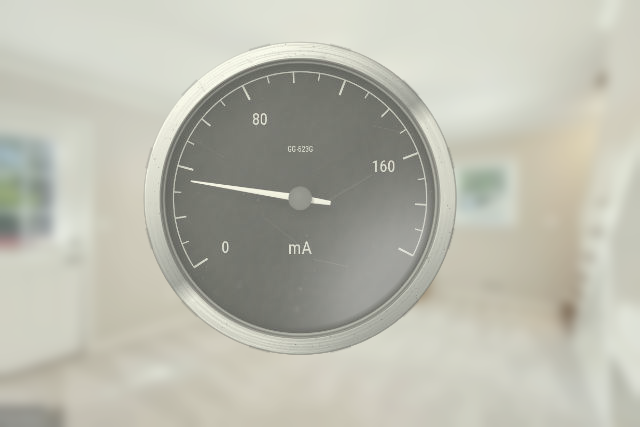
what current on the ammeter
35 mA
